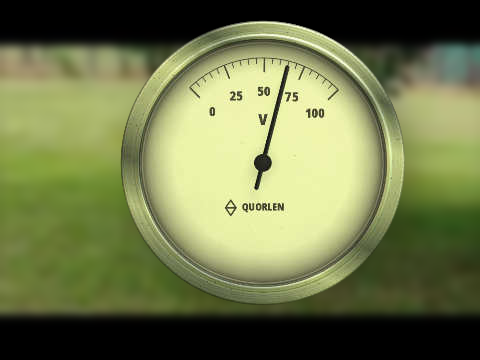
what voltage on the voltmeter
65 V
